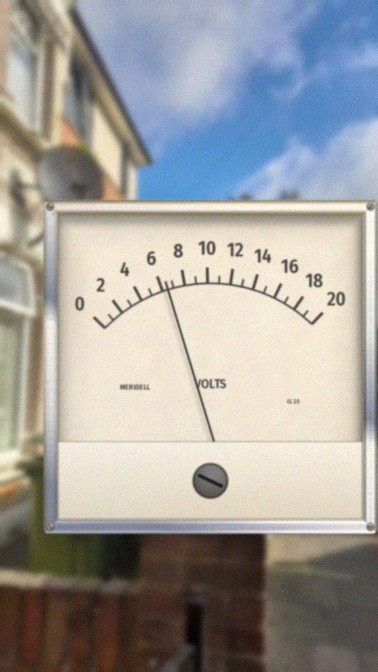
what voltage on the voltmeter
6.5 V
